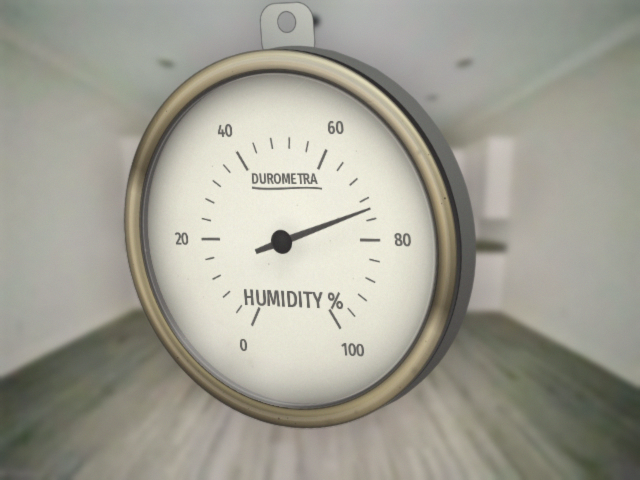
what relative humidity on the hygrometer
74 %
